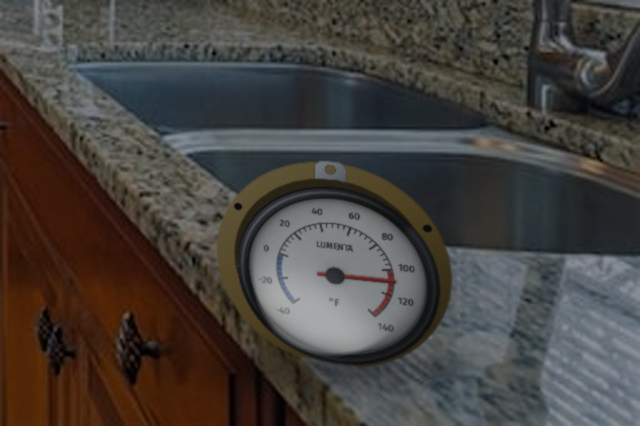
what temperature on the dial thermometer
108 °F
